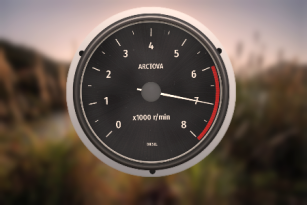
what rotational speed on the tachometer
7000 rpm
